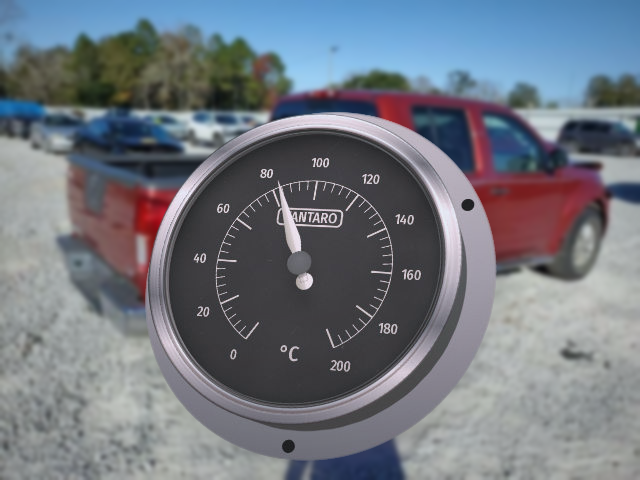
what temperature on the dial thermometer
84 °C
